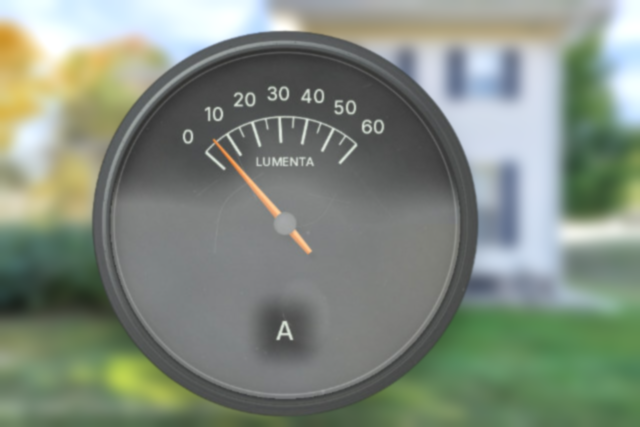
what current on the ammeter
5 A
